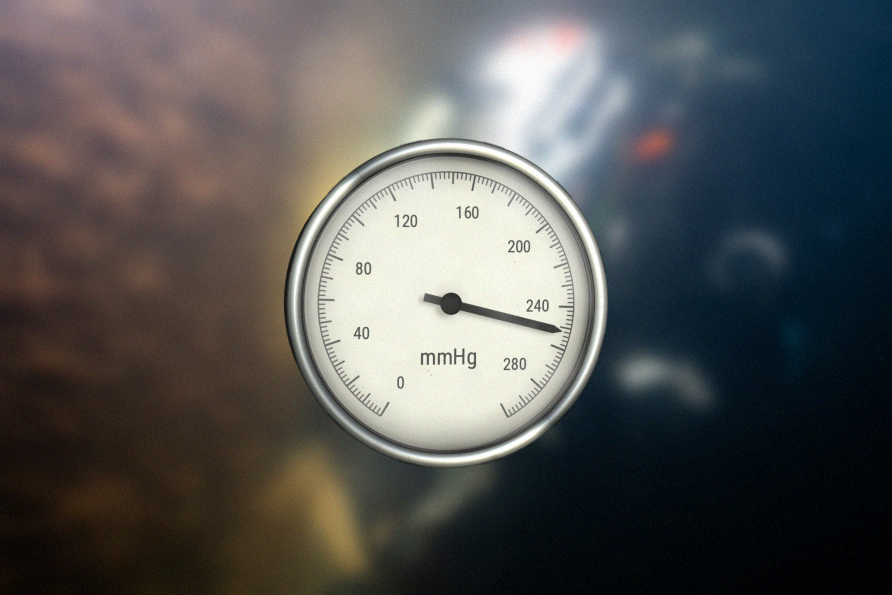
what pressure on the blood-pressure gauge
252 mmHg
